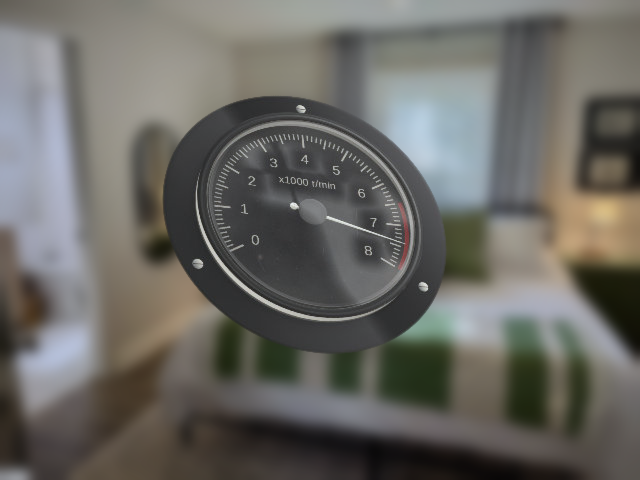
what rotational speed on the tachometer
7500 rpm
